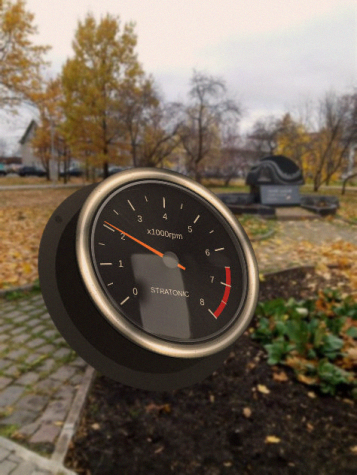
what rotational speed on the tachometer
2000 rpm
